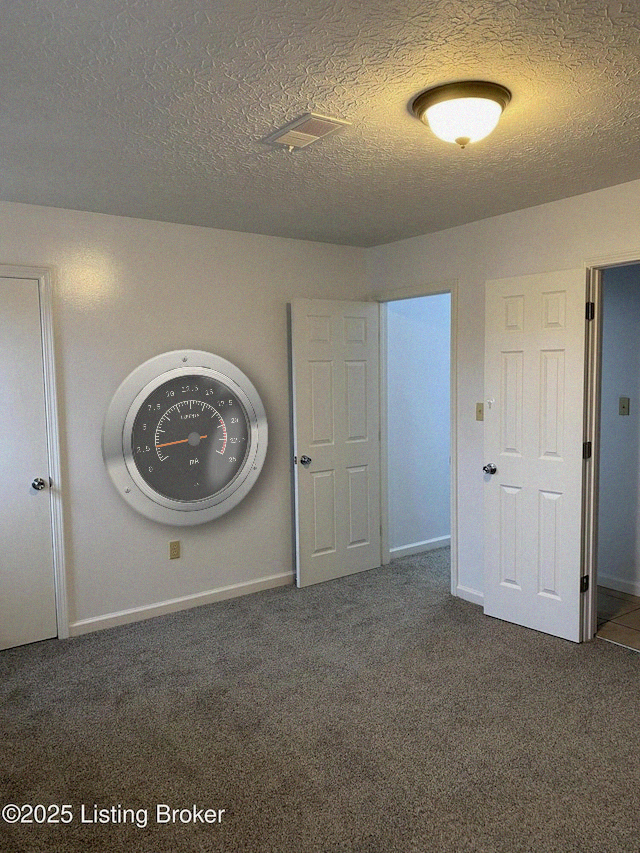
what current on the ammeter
2.5 mA
